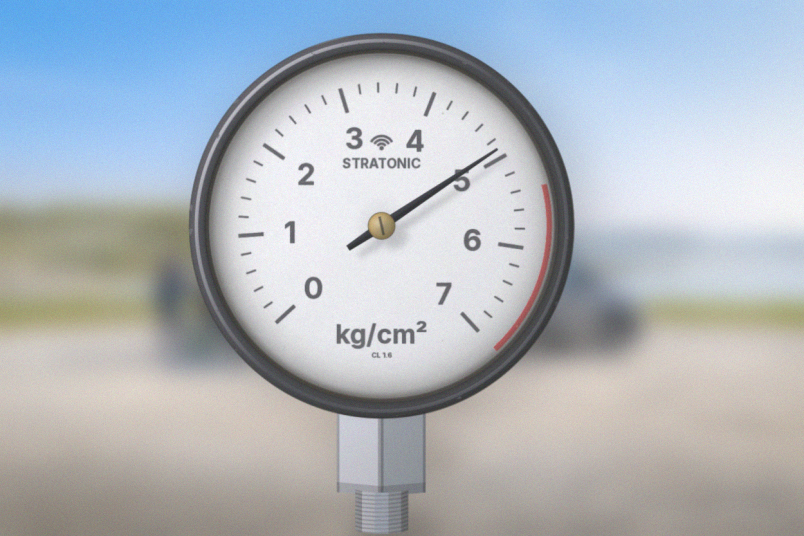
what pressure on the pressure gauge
4.9 kg/cm²
